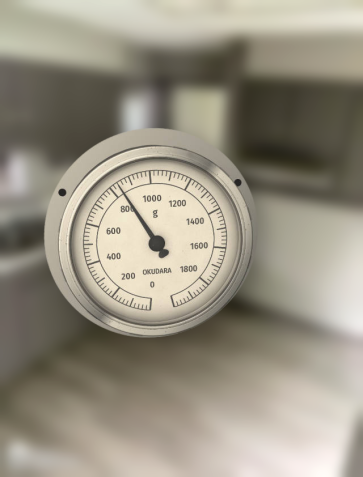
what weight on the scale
840 g
